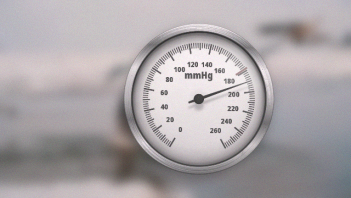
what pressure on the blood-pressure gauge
190 mmHg
